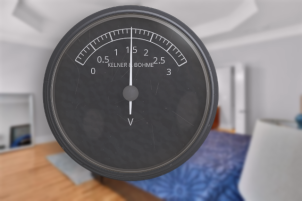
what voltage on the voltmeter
1.5 V
